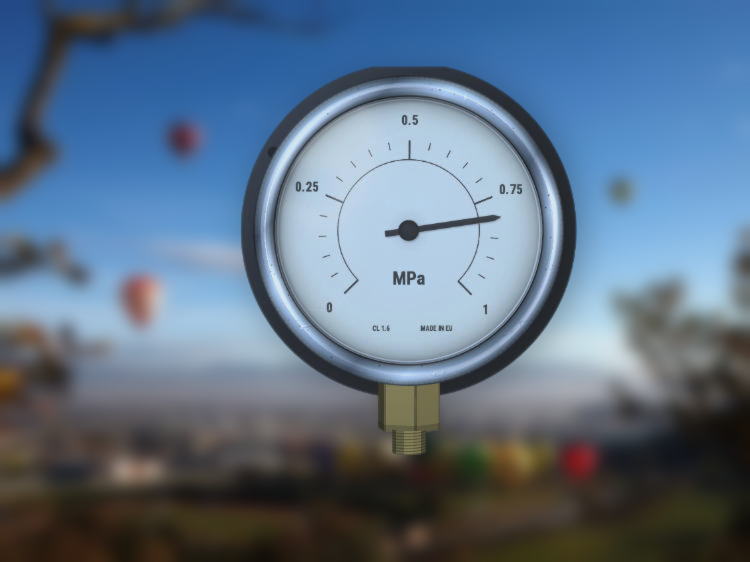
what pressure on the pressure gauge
0.8 MPa
